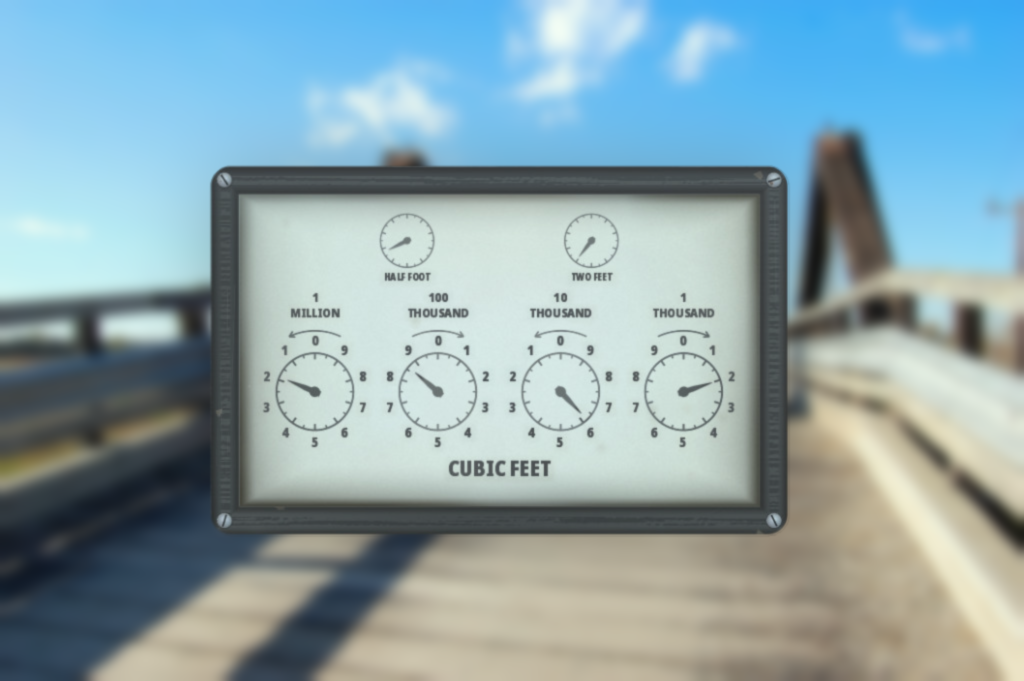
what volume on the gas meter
186200 ft³
